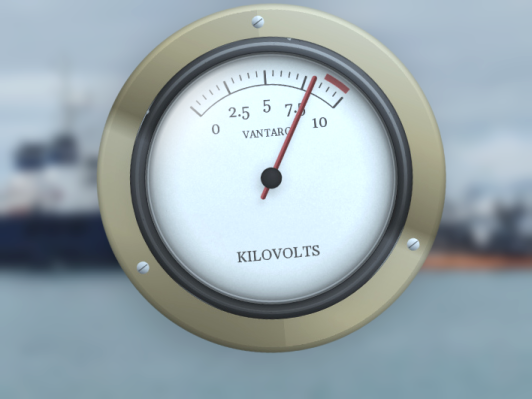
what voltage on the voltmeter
8 kV
